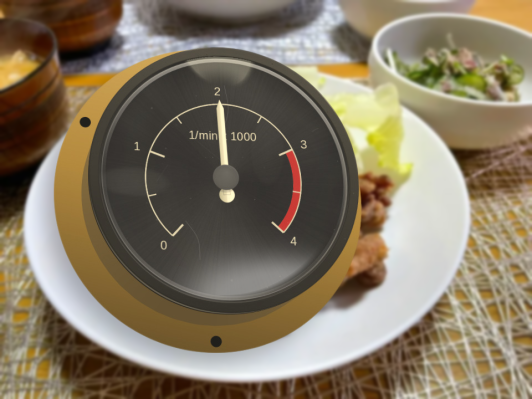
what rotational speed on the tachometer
2000 rpm
